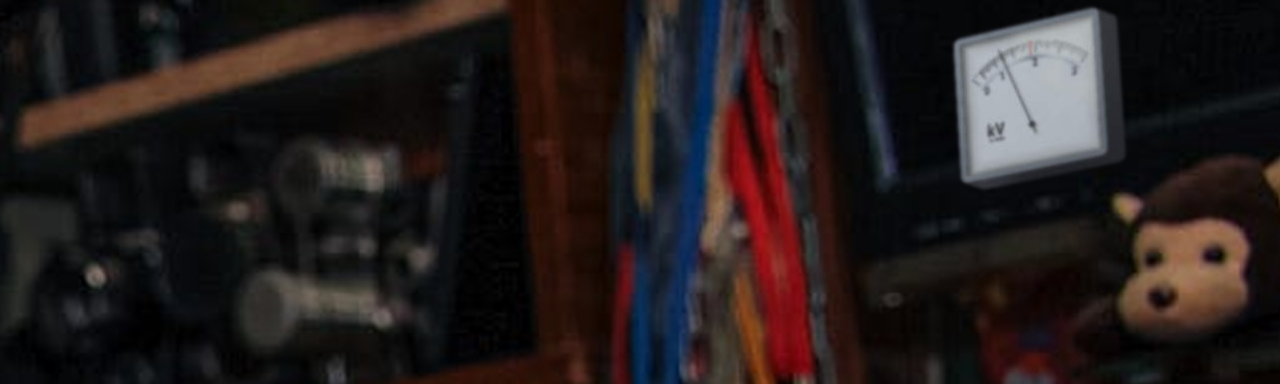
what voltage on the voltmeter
1.25 kV
